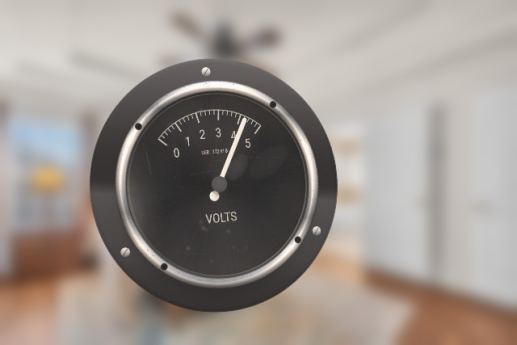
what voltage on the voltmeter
4.2 V
